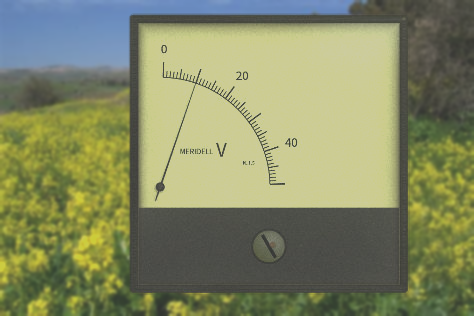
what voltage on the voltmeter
10 V
